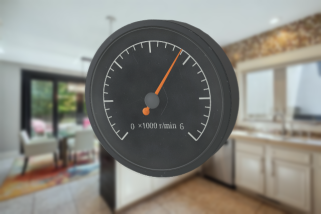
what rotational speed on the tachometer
3800 rpm
